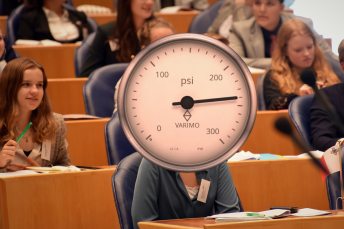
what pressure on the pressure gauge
240 psi
